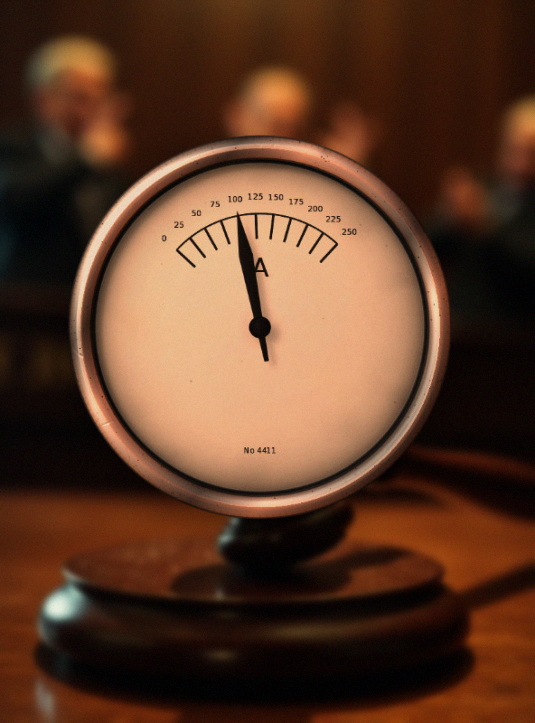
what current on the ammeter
100 A
